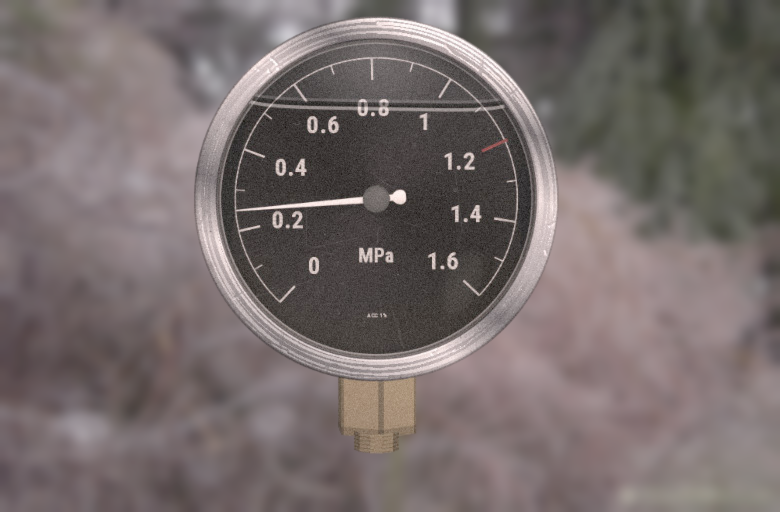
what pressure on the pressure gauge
0.25 MPa
